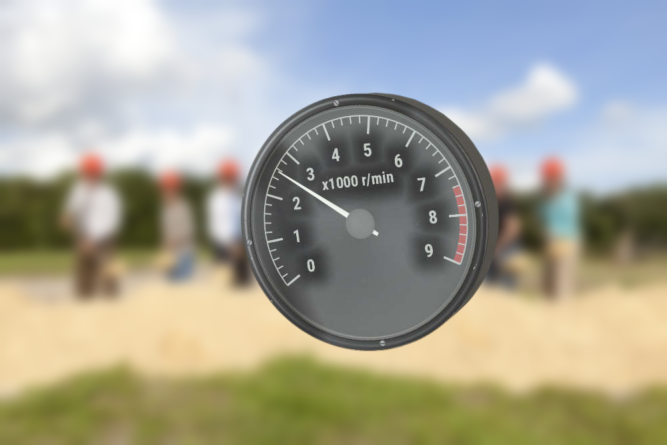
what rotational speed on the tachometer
2600 rpm
